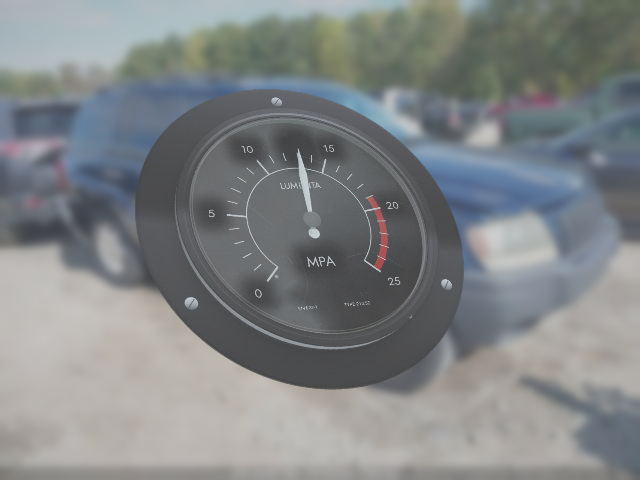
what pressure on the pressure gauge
13 MPa
